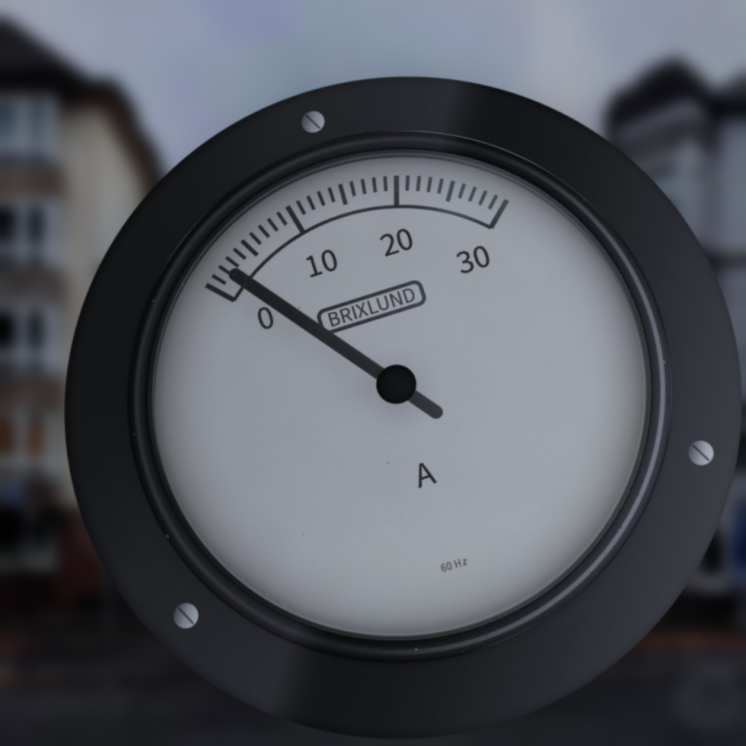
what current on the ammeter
2 A
